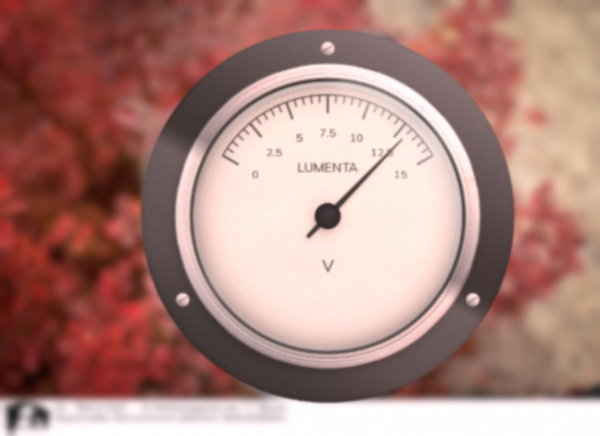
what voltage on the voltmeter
13 V
